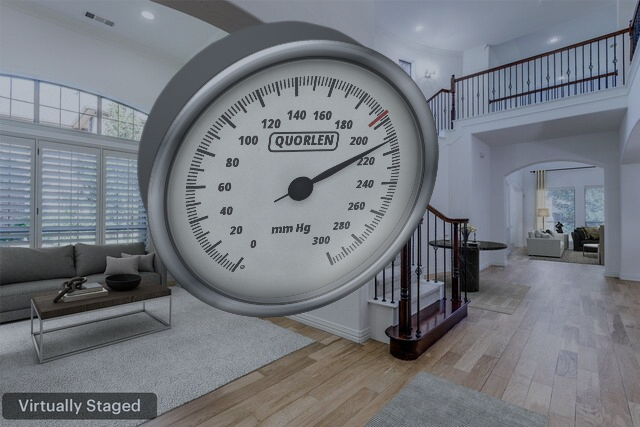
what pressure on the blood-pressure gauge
210 mmHg
